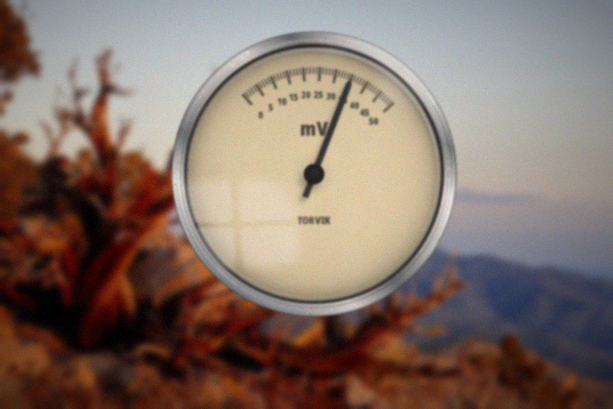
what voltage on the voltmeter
35 mV
